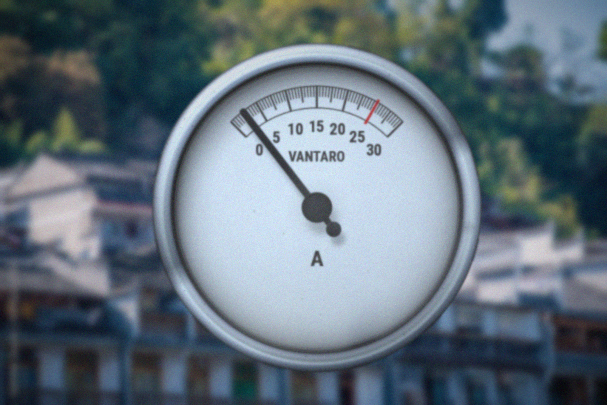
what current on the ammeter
2.5 A
